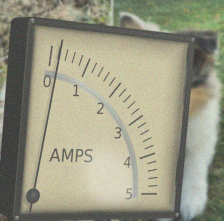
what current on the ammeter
0.2 A
